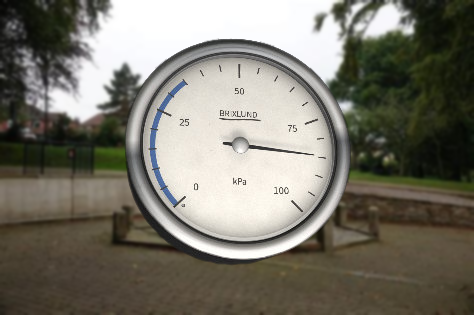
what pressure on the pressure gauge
85 kPa
